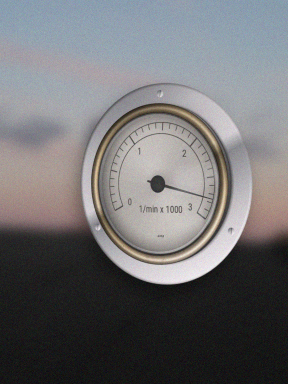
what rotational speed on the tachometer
2750 rpm
